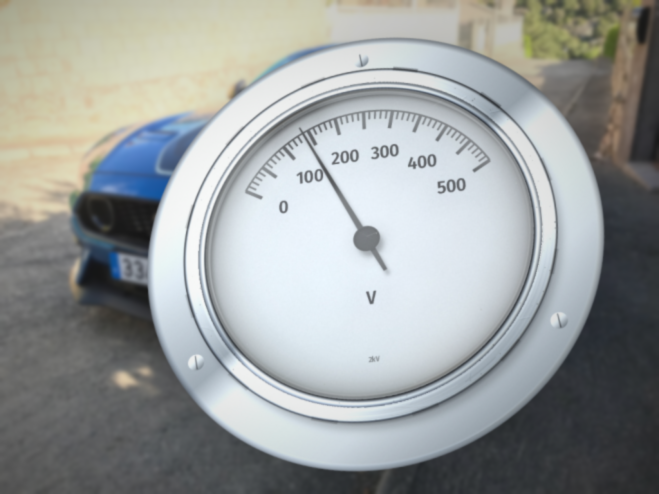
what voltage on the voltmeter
140 V
